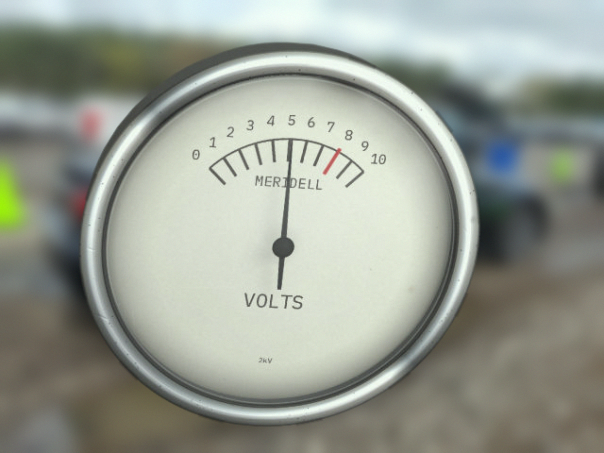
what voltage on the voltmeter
5 V
